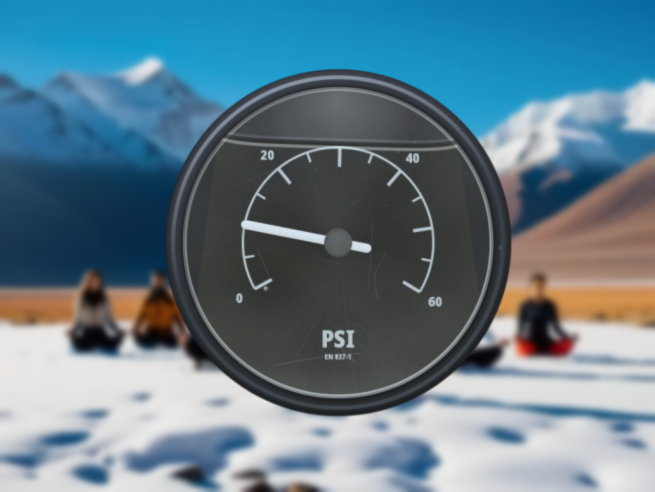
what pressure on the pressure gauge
10 psi
